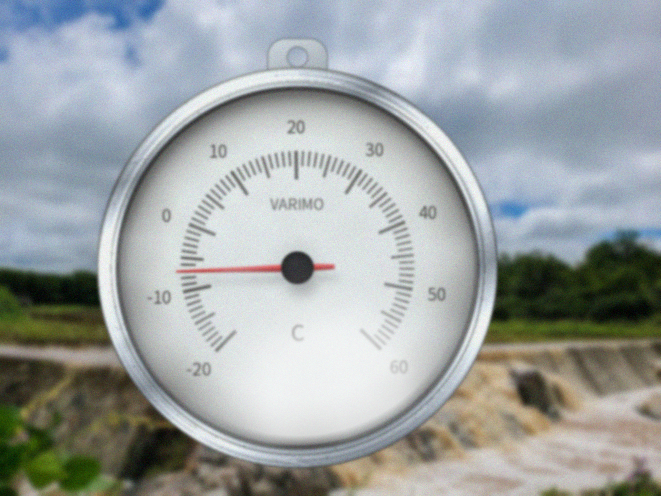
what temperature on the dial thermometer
-7 °C
